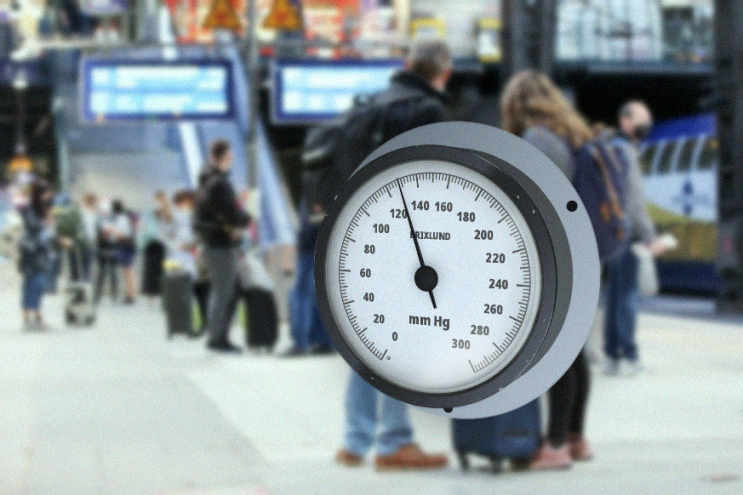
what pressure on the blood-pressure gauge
130 mmHg
